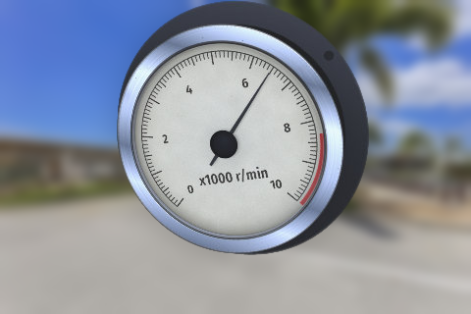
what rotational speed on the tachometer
6500 rpm
